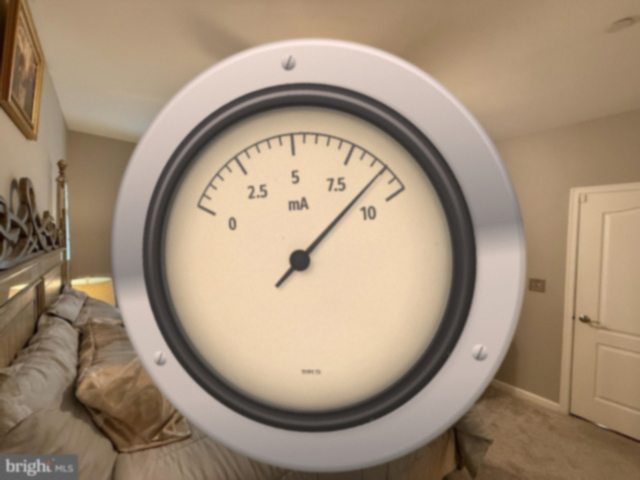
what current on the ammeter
9 mA
